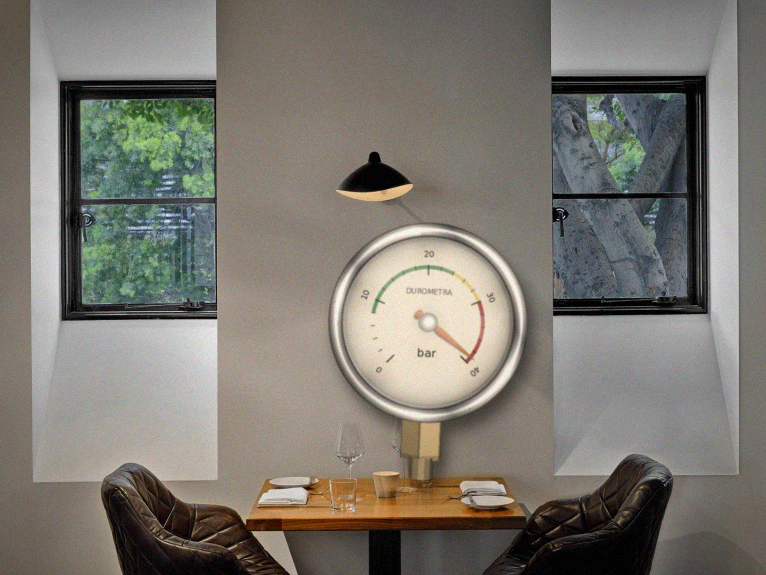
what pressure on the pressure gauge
39 bar
